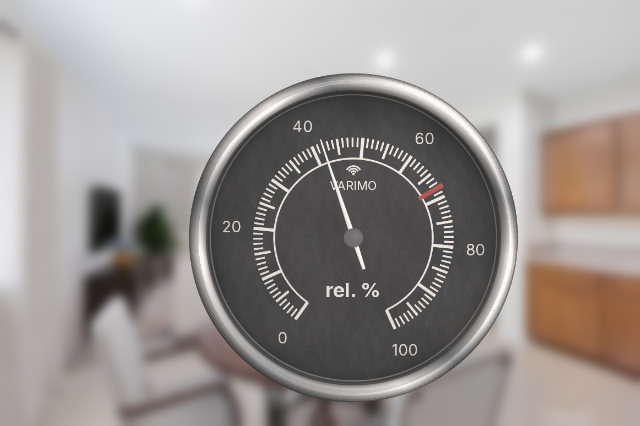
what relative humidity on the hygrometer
42 %
